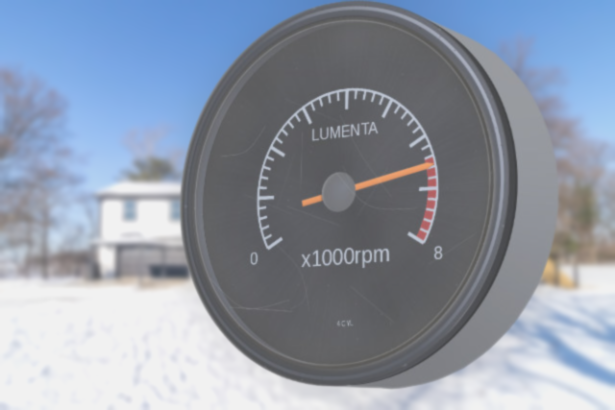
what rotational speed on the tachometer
6600 rpm
